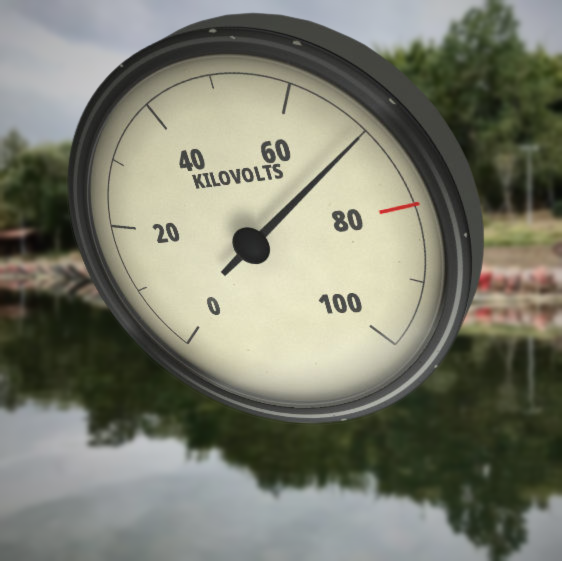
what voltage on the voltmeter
70 kV
